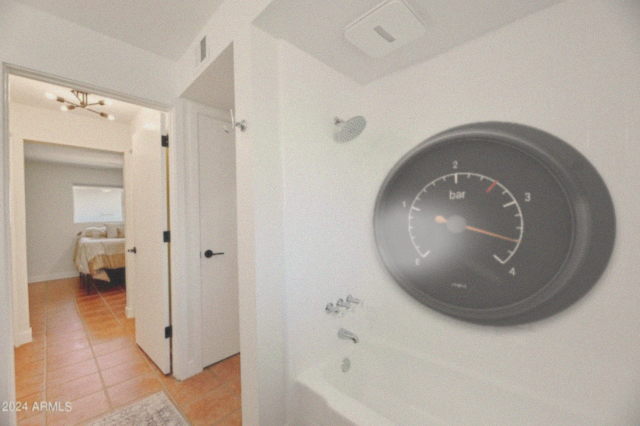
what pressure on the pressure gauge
3.6 bar
